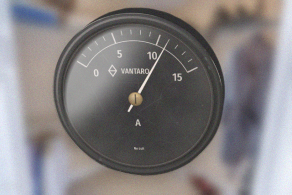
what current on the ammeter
11 A
